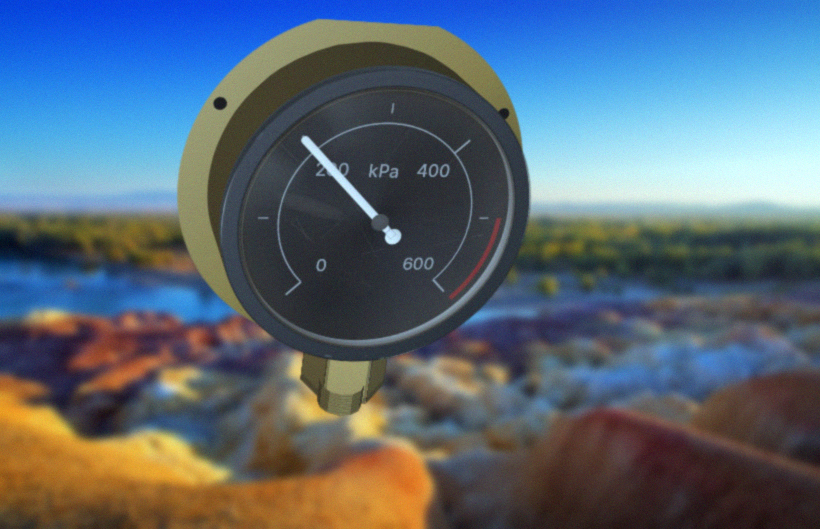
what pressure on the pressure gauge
200 kPa
